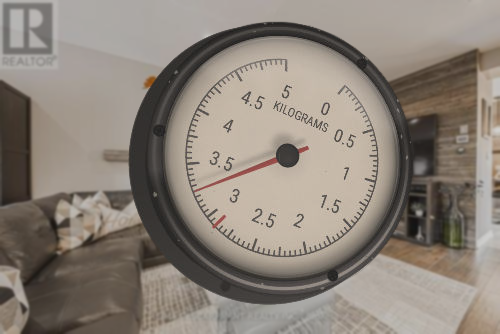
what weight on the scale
3.25 kg
